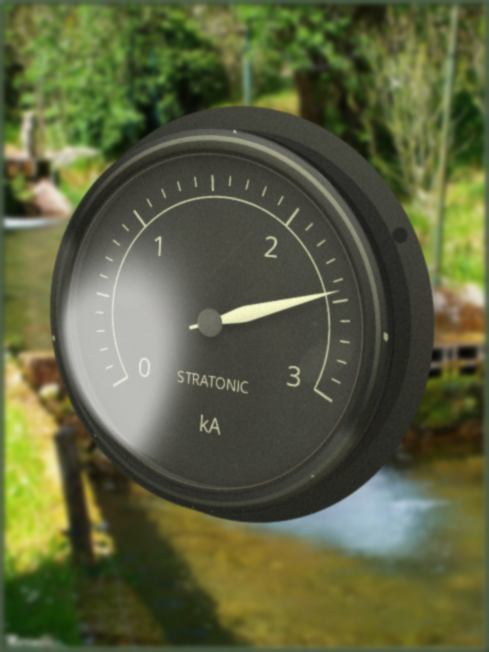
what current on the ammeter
2.45 kA
